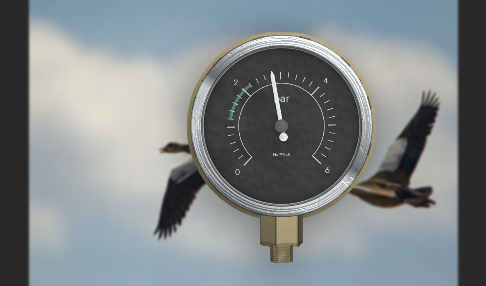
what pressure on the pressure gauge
2.8 bar
